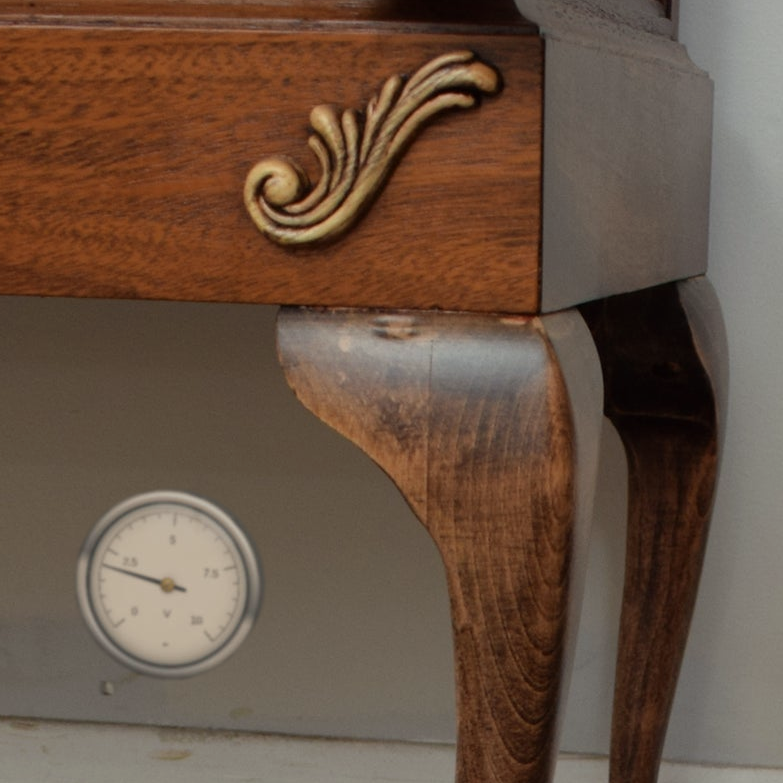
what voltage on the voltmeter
2 V
